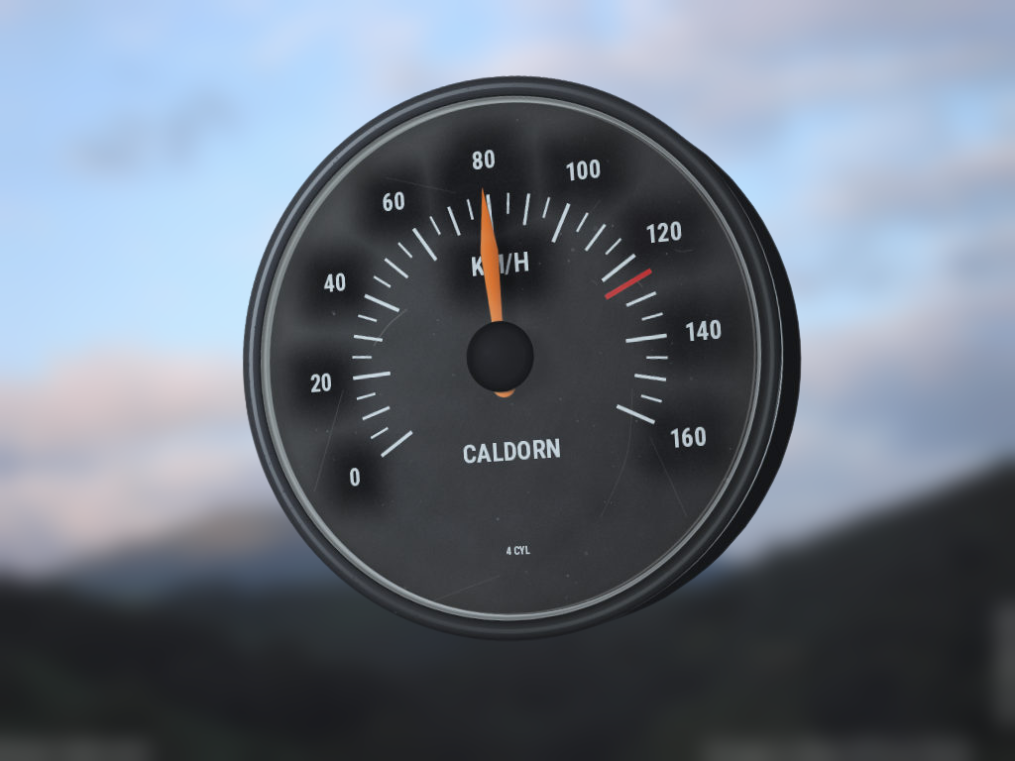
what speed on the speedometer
80 km/h
